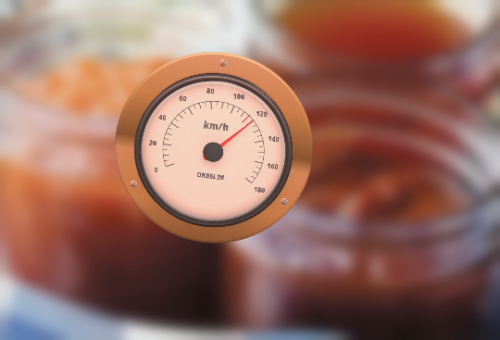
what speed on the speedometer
120 km/h
